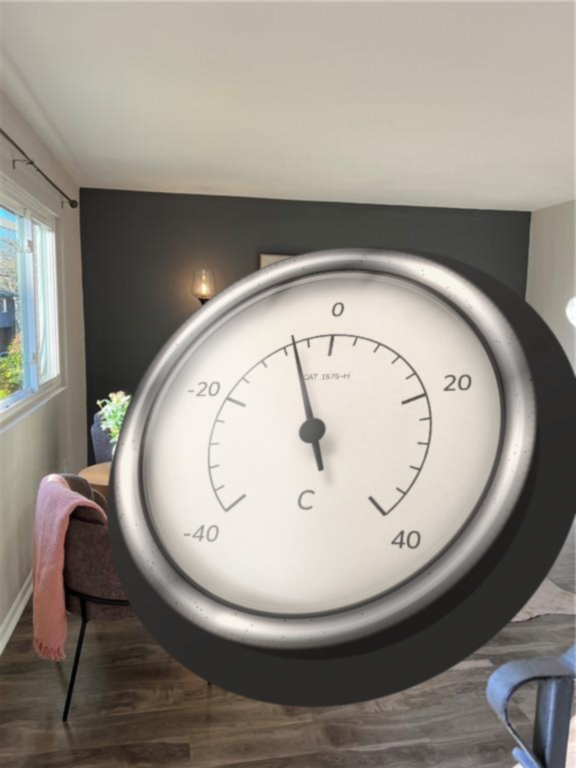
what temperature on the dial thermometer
-6 °C
